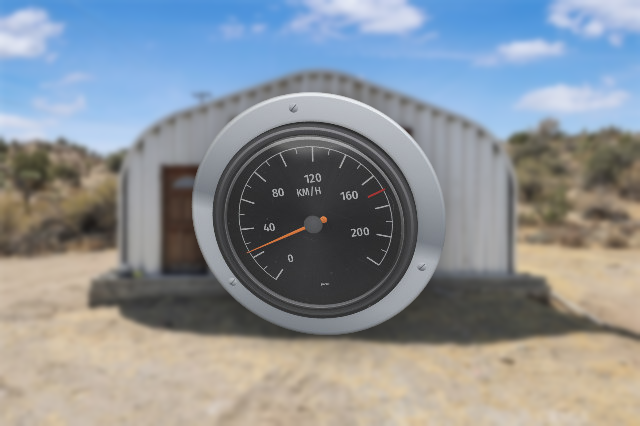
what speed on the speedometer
25 km/h
